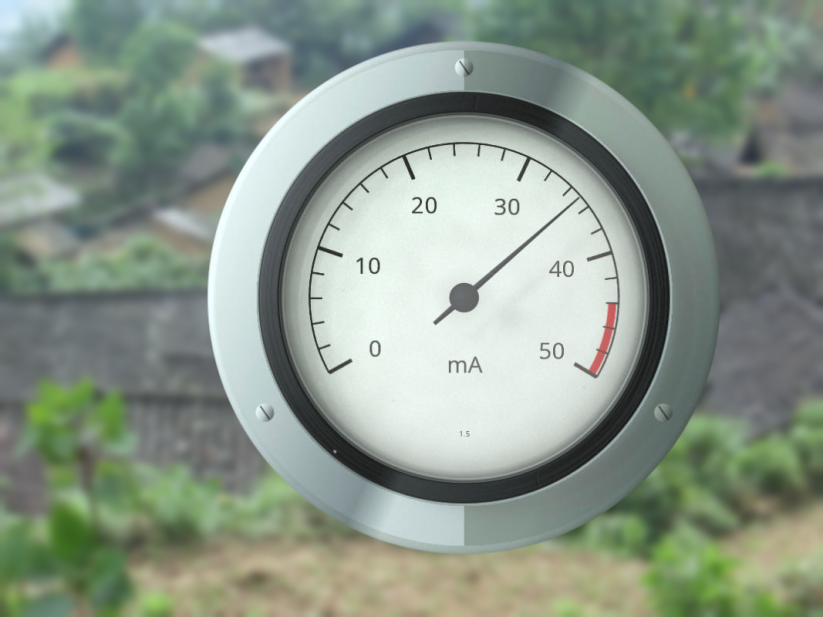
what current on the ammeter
35 mA
